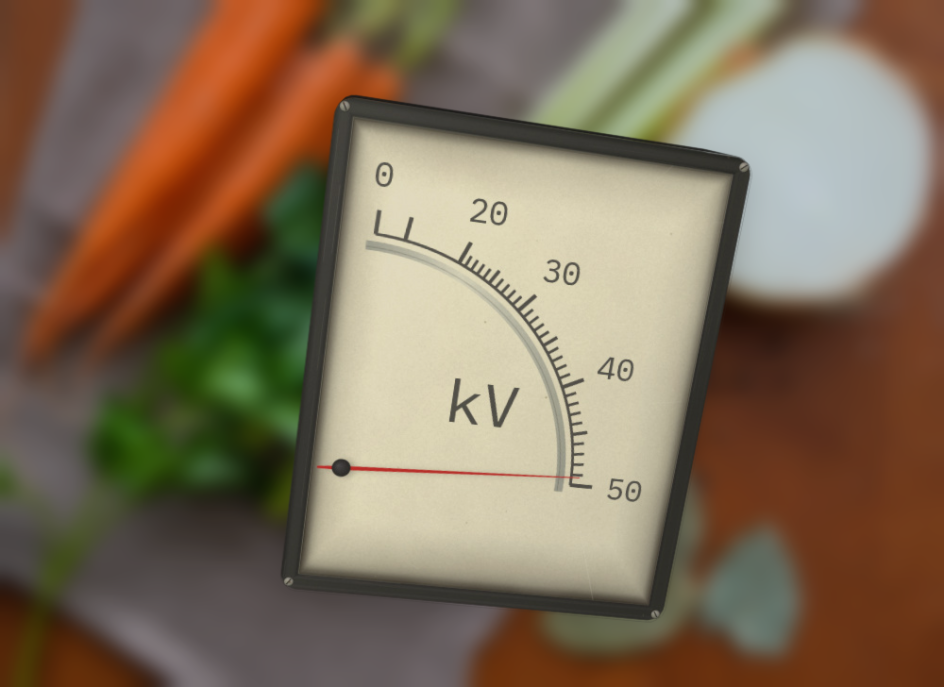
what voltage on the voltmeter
49 kV
